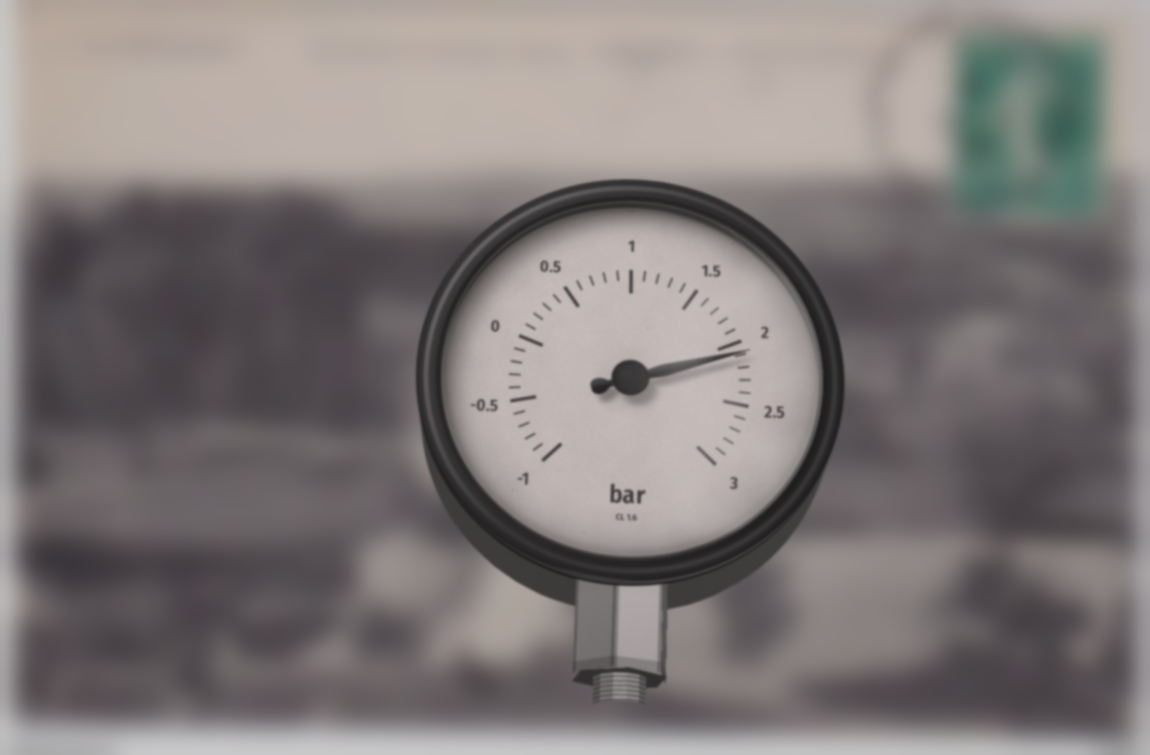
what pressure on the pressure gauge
2.1 bar
